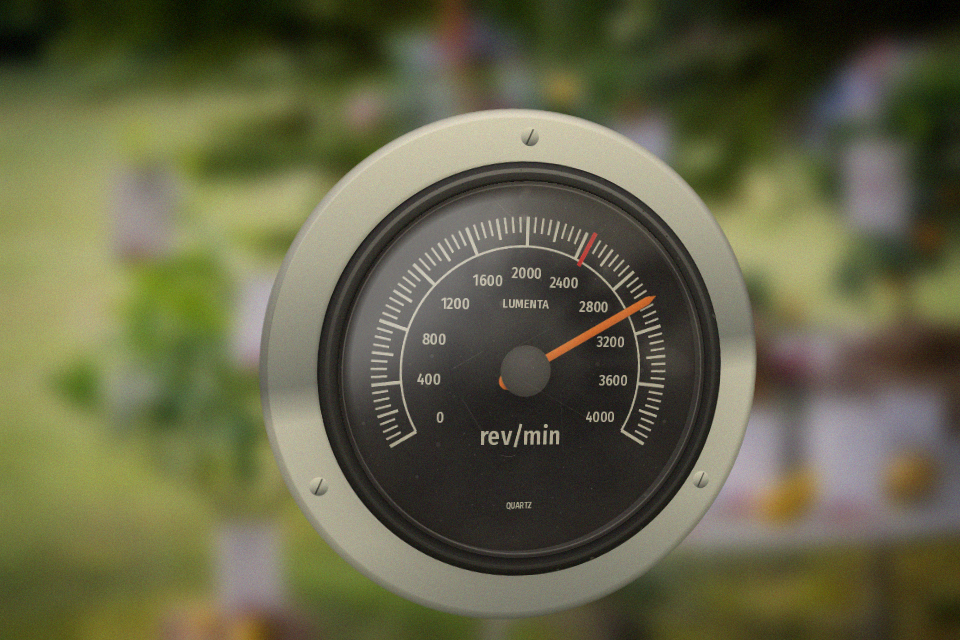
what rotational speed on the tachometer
3000 rpm
